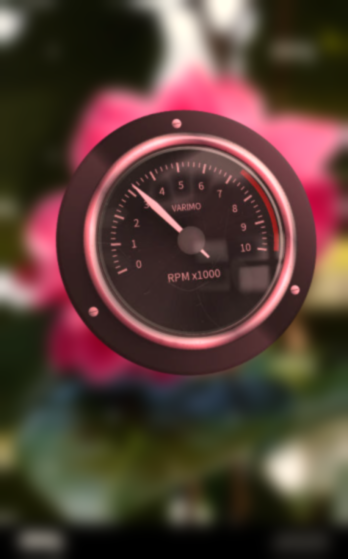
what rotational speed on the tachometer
3200 rpm
